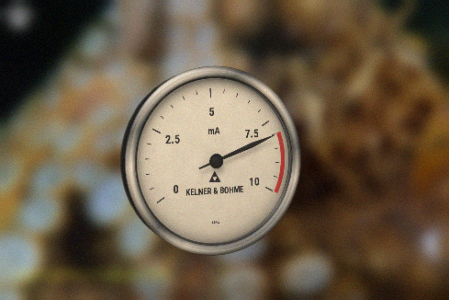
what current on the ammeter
8 mA
